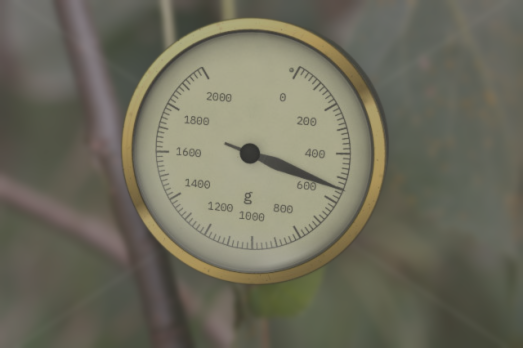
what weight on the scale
540 g
